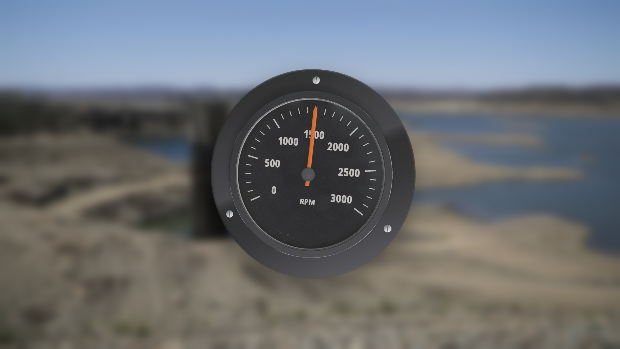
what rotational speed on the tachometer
1500 rpm
